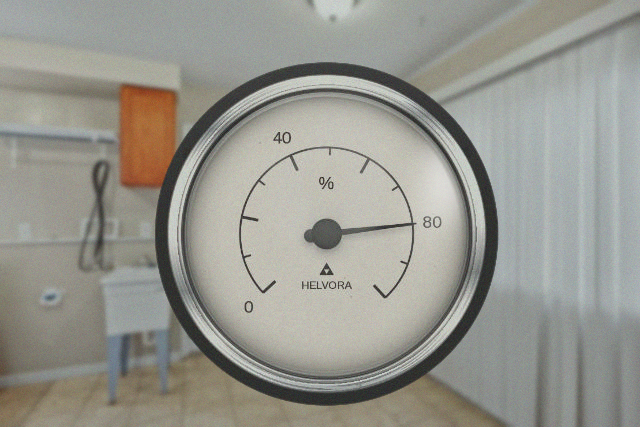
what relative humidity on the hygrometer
80 %
